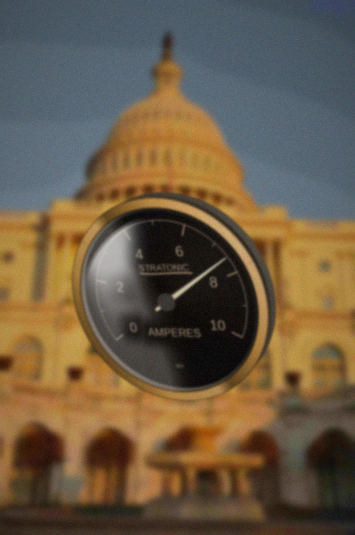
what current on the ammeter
7.5 A
